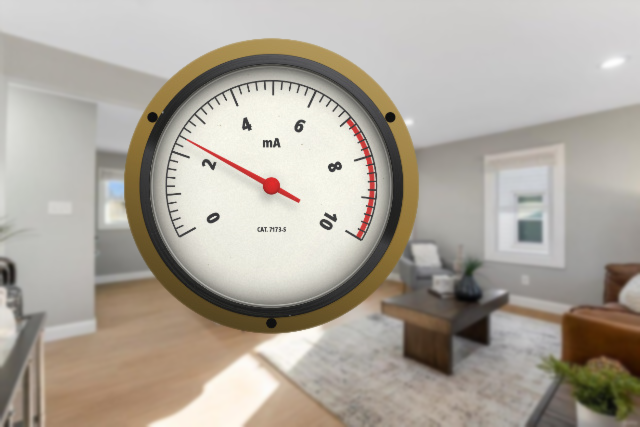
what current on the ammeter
2.4 mA
